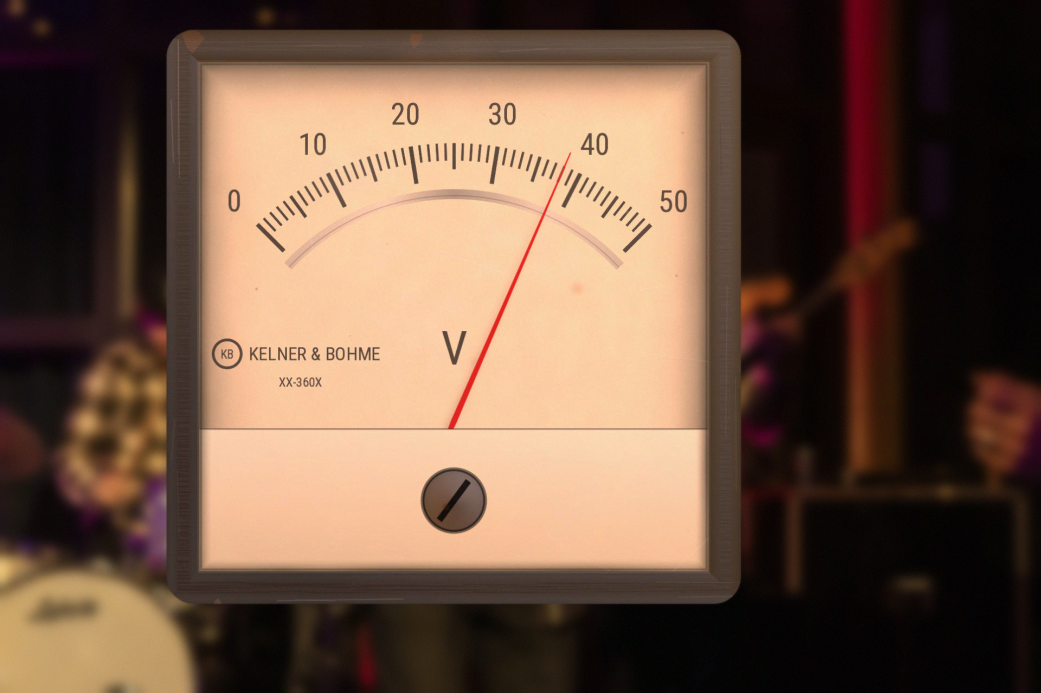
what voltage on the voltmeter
38 V
